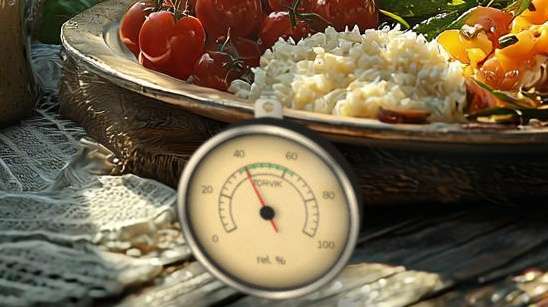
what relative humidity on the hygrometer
40 %
